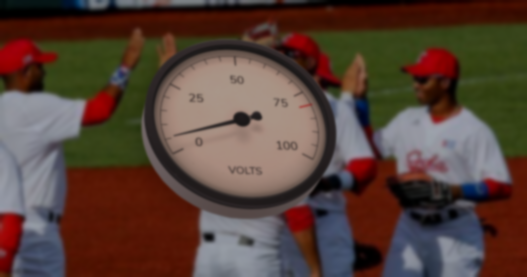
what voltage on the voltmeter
5 V
